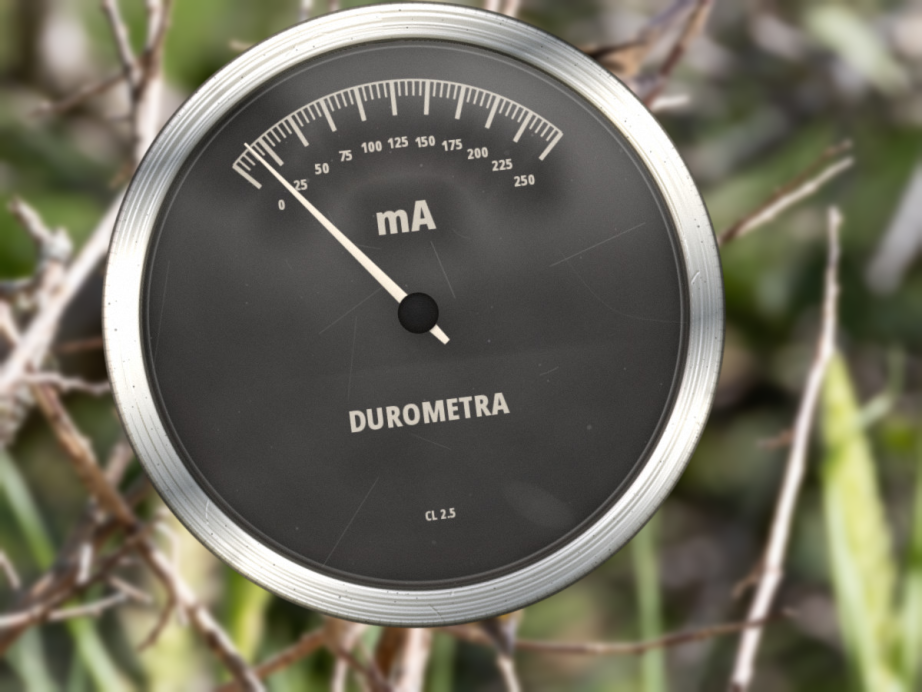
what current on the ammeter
15 mA
